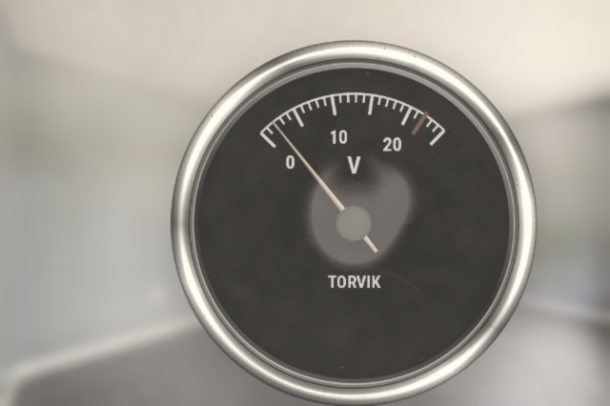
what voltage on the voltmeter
2 V
